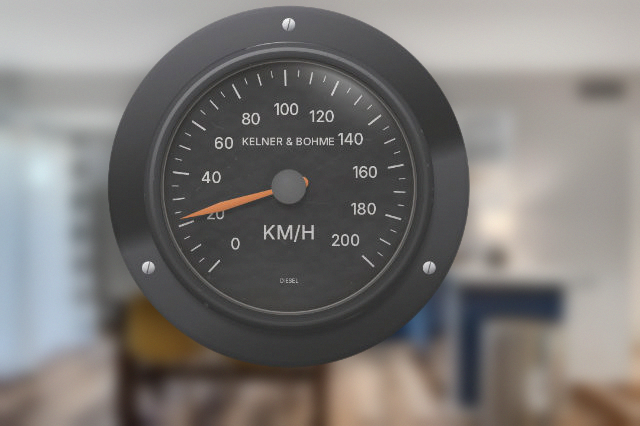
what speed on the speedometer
22.5 km/h
